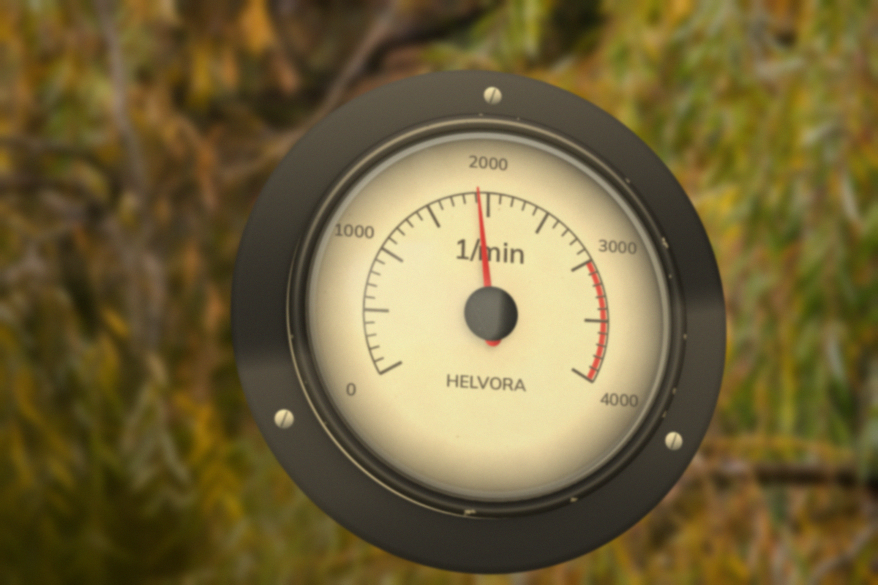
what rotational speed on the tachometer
1900 rpm
